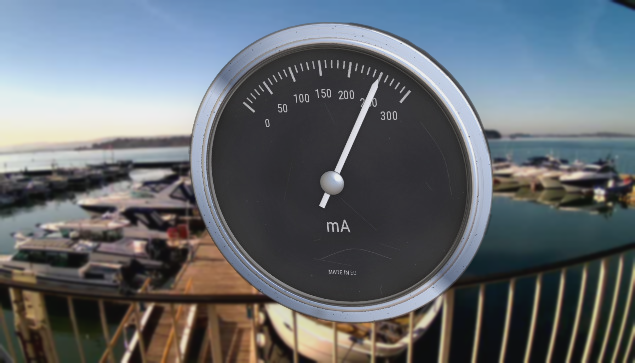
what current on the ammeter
250 mA
